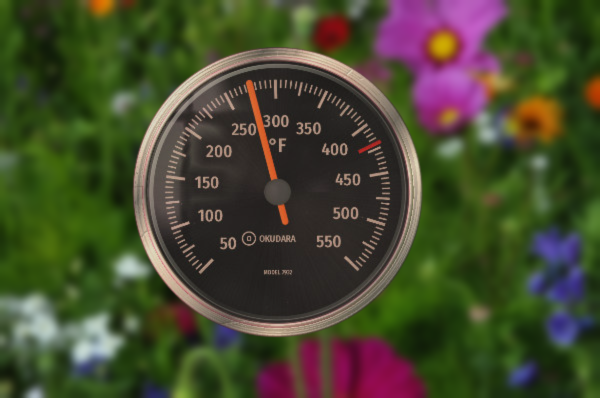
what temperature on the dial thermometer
275 °F
